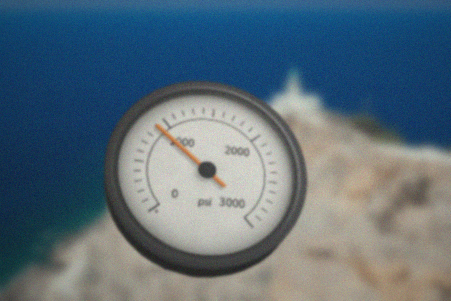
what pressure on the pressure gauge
900 psi
